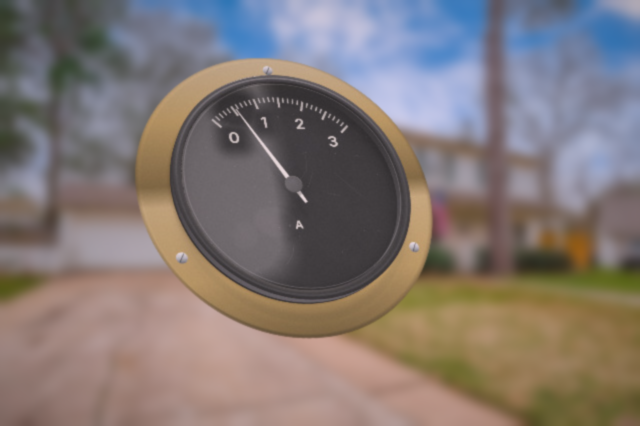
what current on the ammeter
0.5 A
